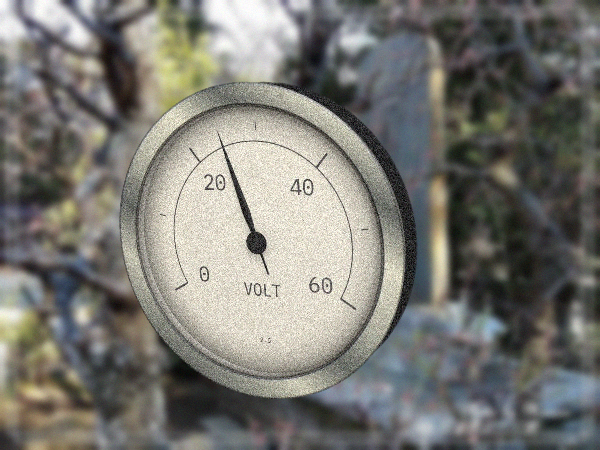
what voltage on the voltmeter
25 V
